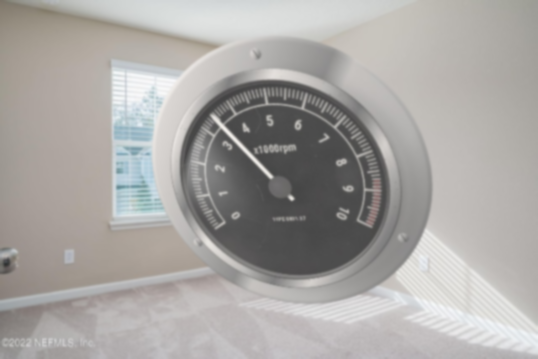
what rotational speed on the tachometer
3500 rpm
